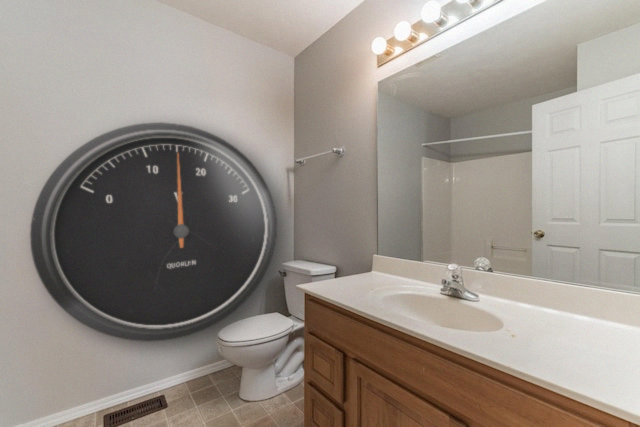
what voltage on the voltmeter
15 V
